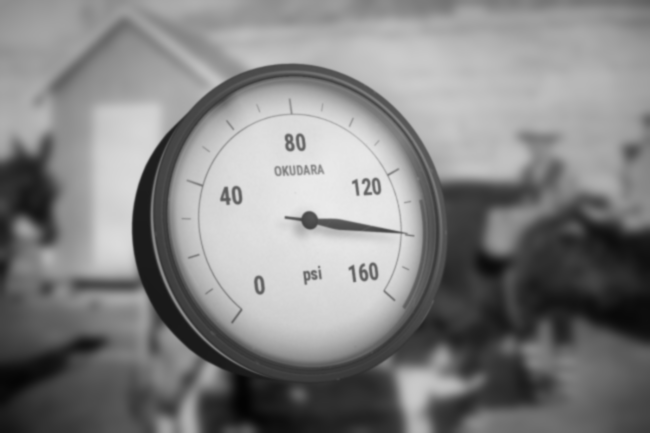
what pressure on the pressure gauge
140 psi
